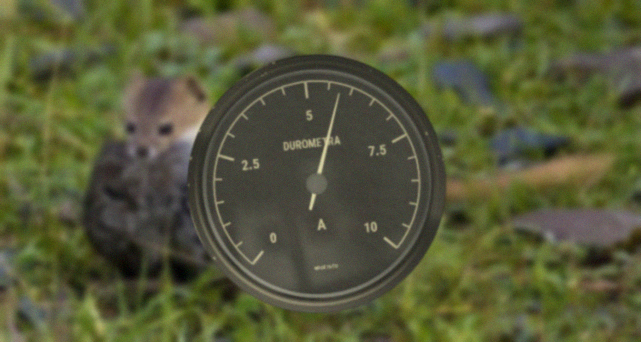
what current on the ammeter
5.75 A
